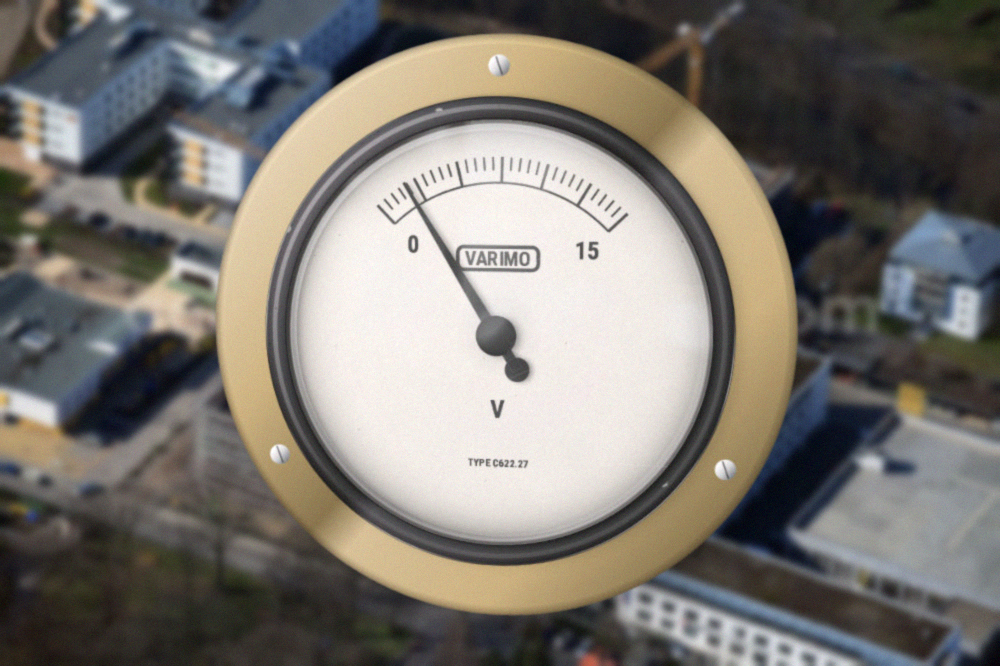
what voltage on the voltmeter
2 V
